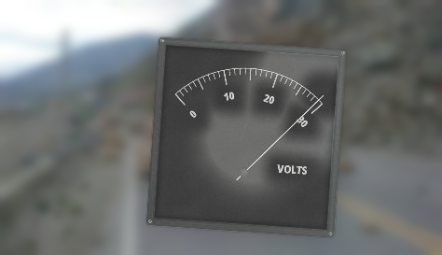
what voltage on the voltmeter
29 V
